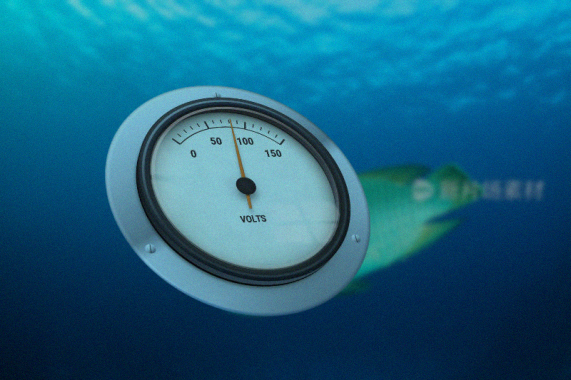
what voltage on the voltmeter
80 V
